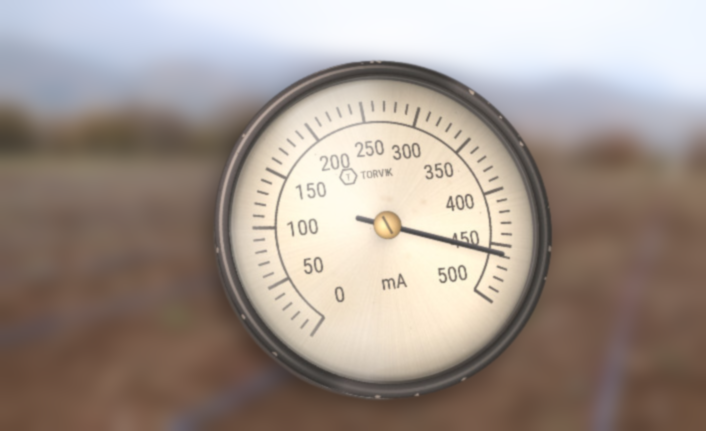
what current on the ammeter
460 mA
